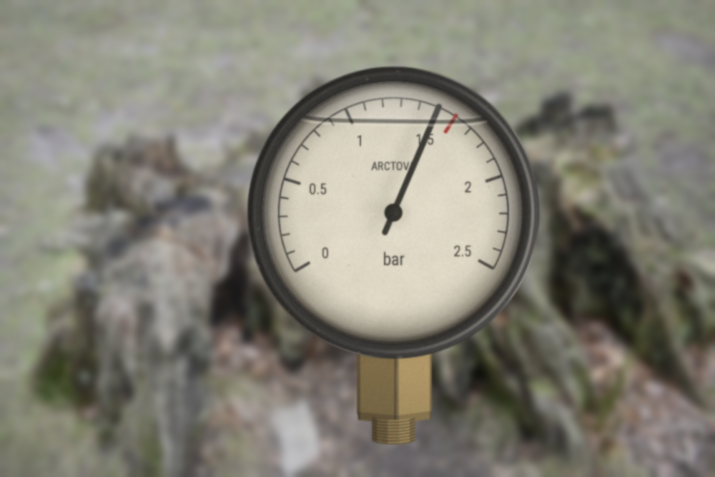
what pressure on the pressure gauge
1.5 bar
